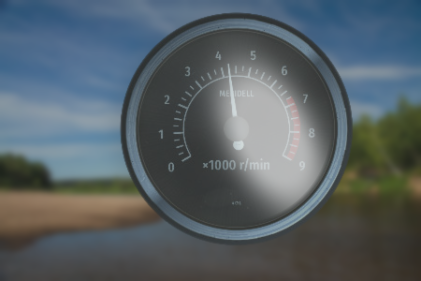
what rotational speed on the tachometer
4250 rpm
